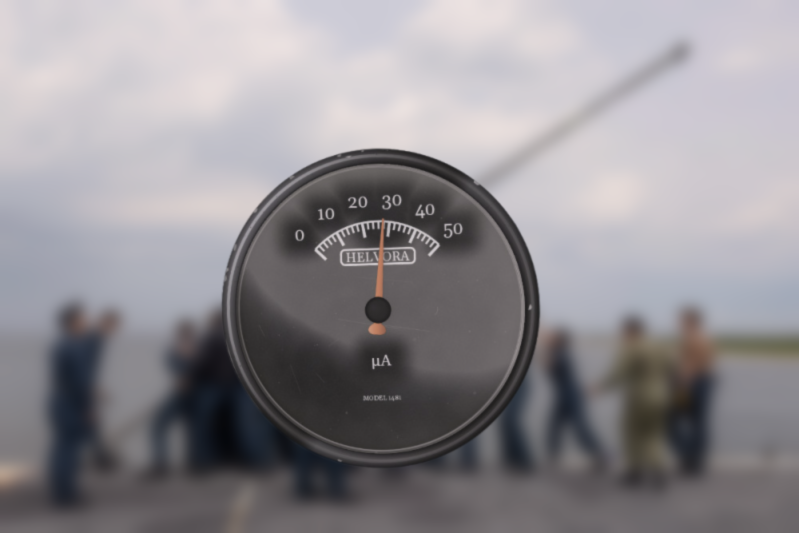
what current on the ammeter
28 µA
